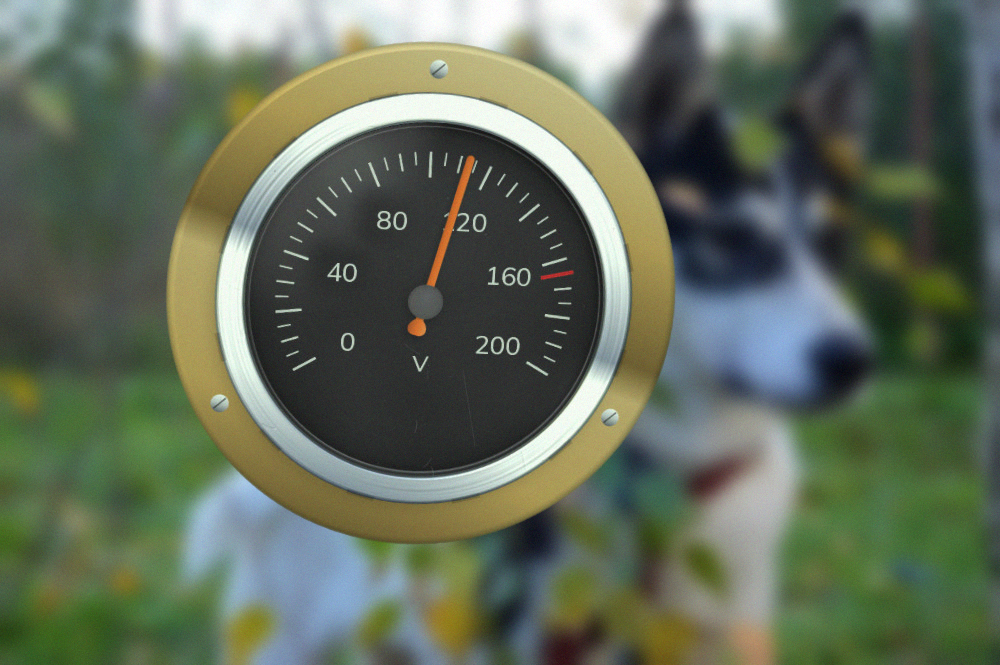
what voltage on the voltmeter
112.5 V
